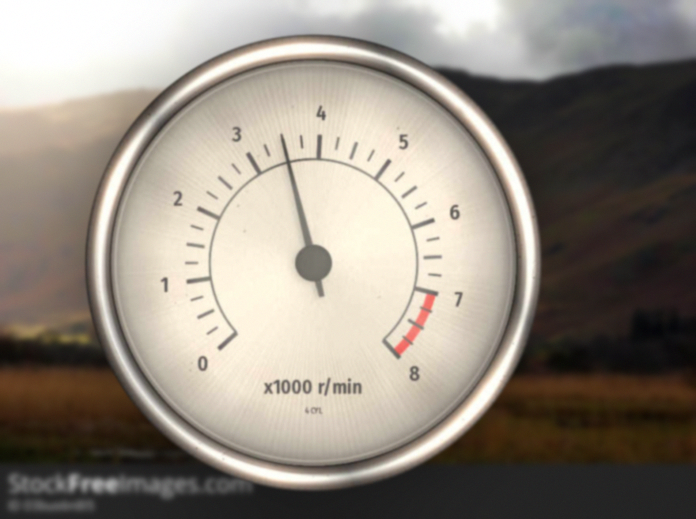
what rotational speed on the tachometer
3500 rpm
